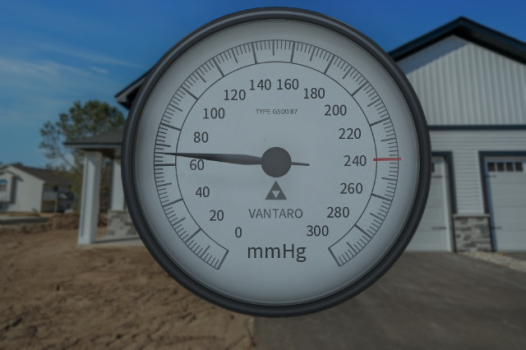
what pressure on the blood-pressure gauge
66 mmHg
